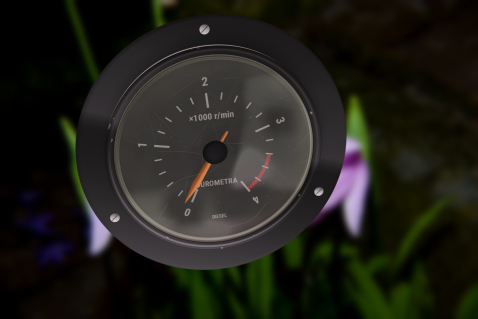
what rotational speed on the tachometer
100 rpm
